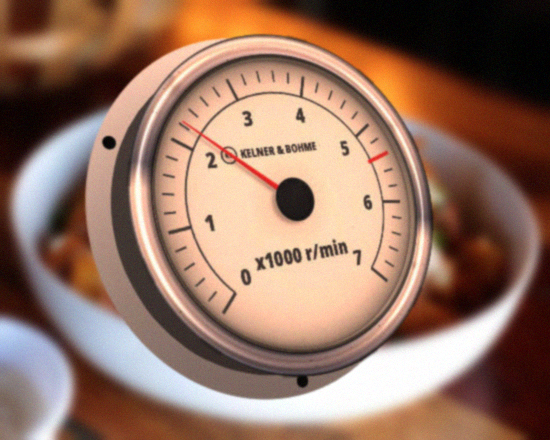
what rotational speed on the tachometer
2200 rpm
